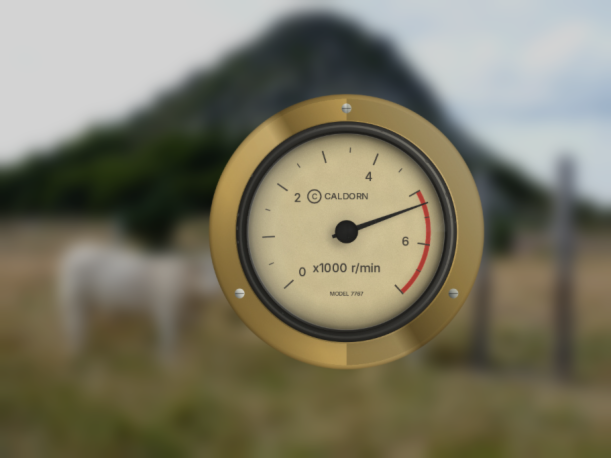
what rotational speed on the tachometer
5250 rpm
